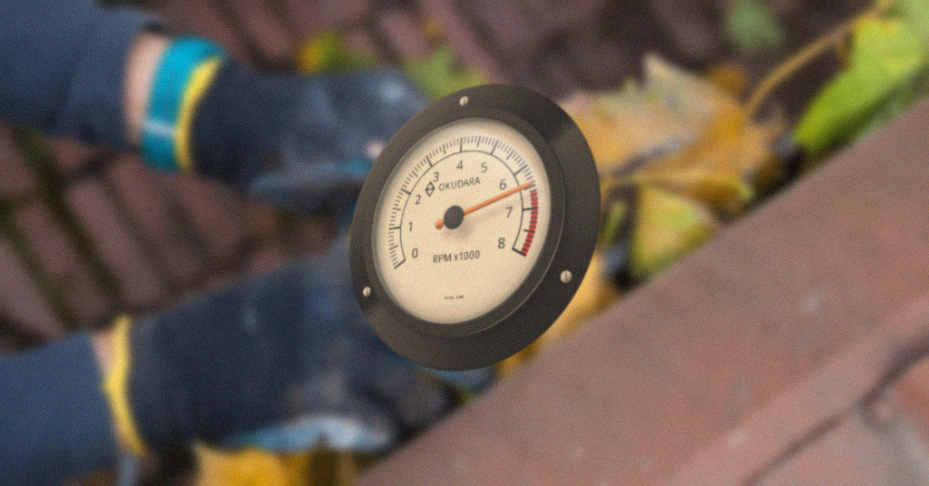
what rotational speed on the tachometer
6500 rpm
